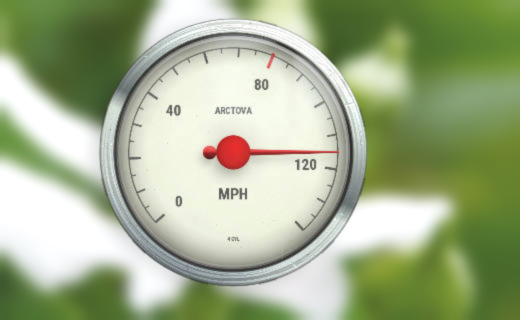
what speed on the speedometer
115 mph
